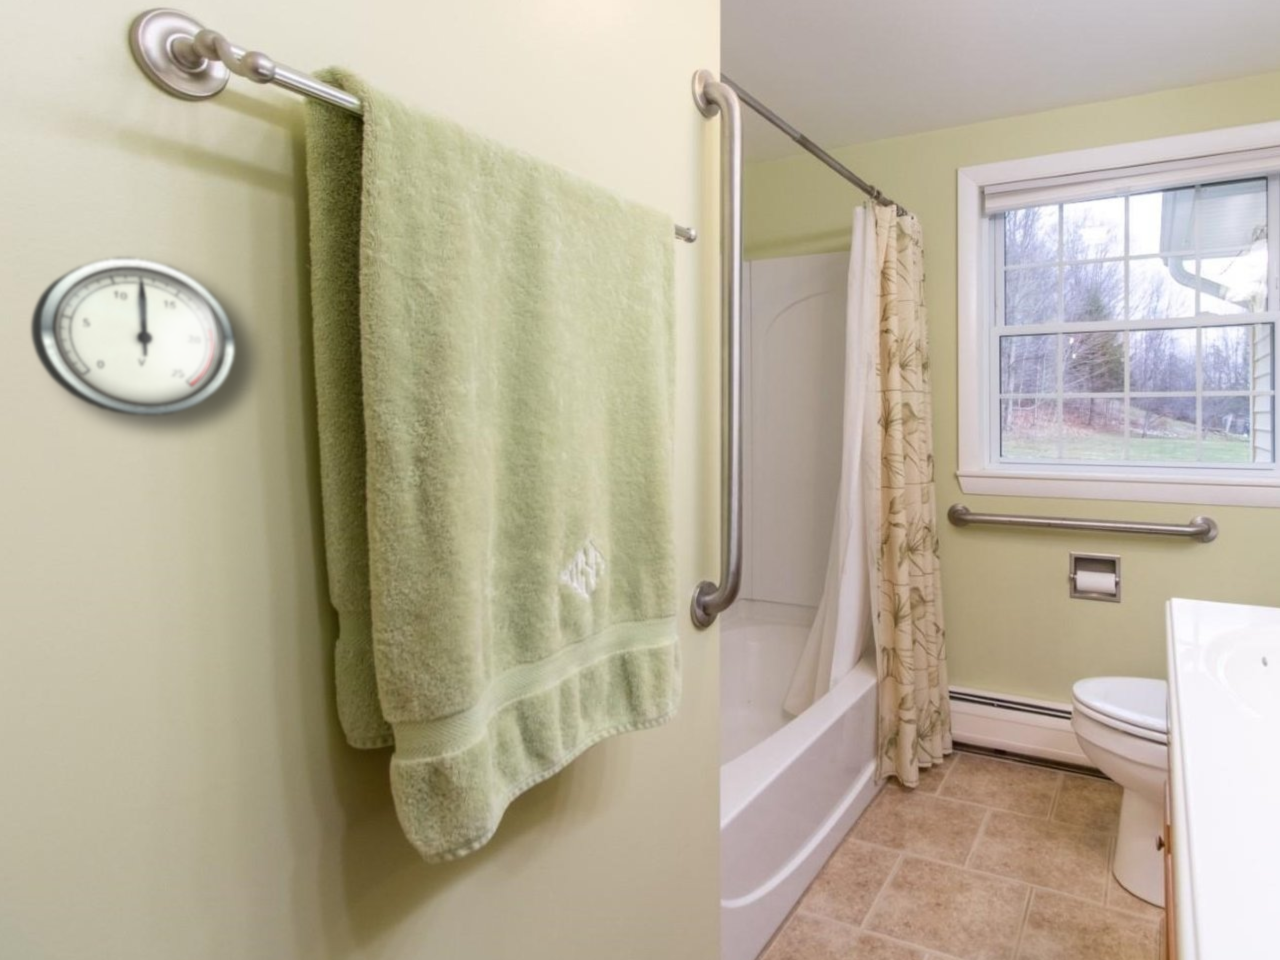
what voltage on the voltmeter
12 V
